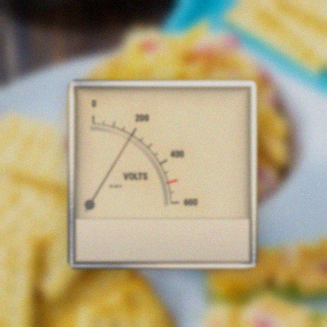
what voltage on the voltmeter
200 V
